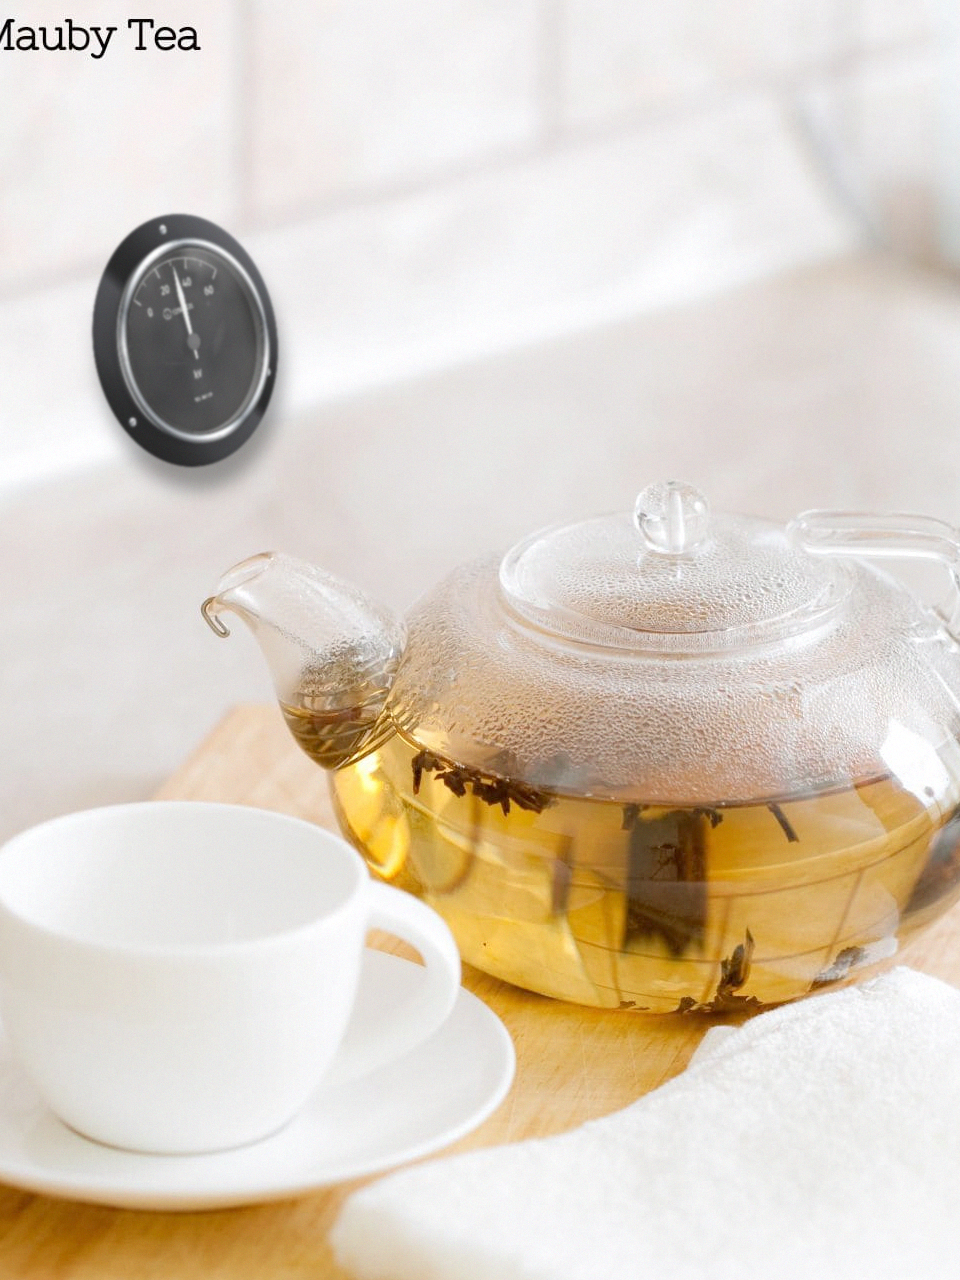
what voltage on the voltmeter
30 kV
